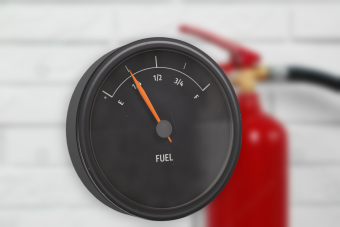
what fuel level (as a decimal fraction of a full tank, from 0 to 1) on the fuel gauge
0.25
